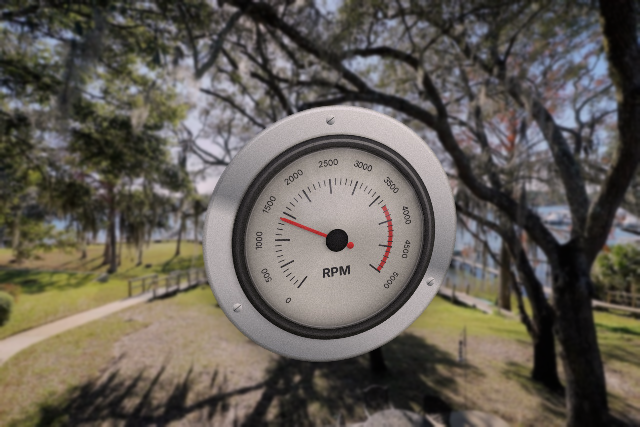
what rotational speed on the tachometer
1400 rpm
